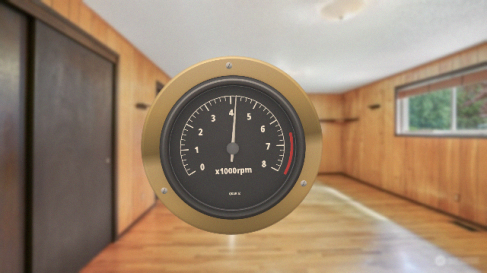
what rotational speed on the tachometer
4200 rpm
